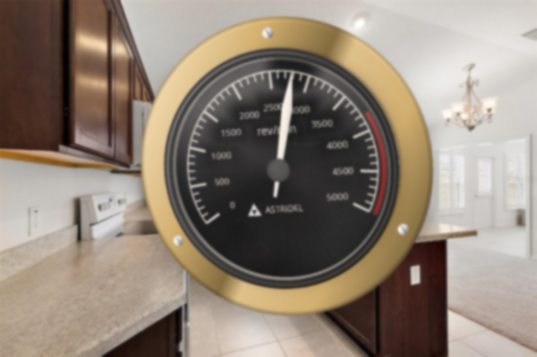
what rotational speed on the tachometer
2800 rpm
